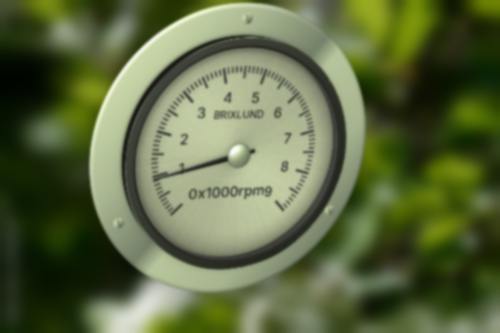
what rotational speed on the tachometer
1000 rpm
